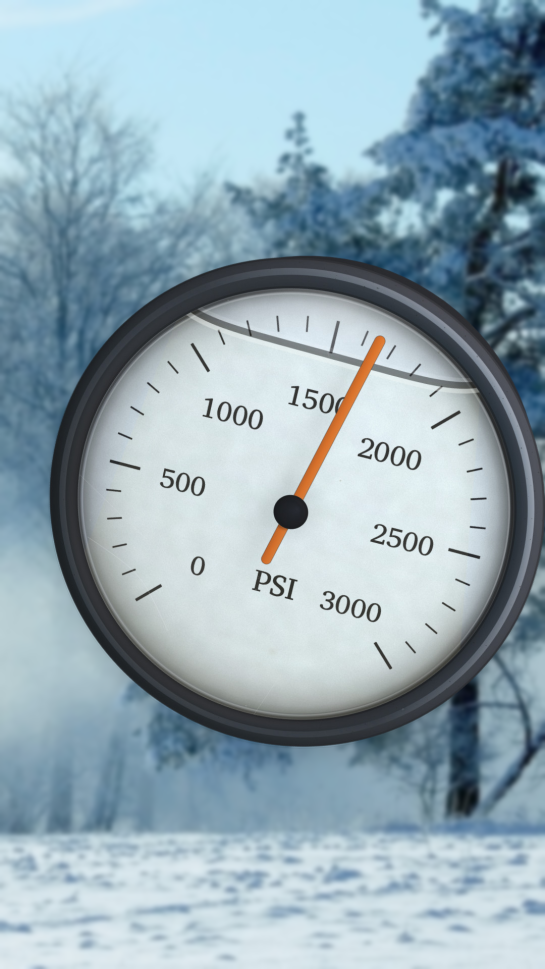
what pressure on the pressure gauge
1650 psi
